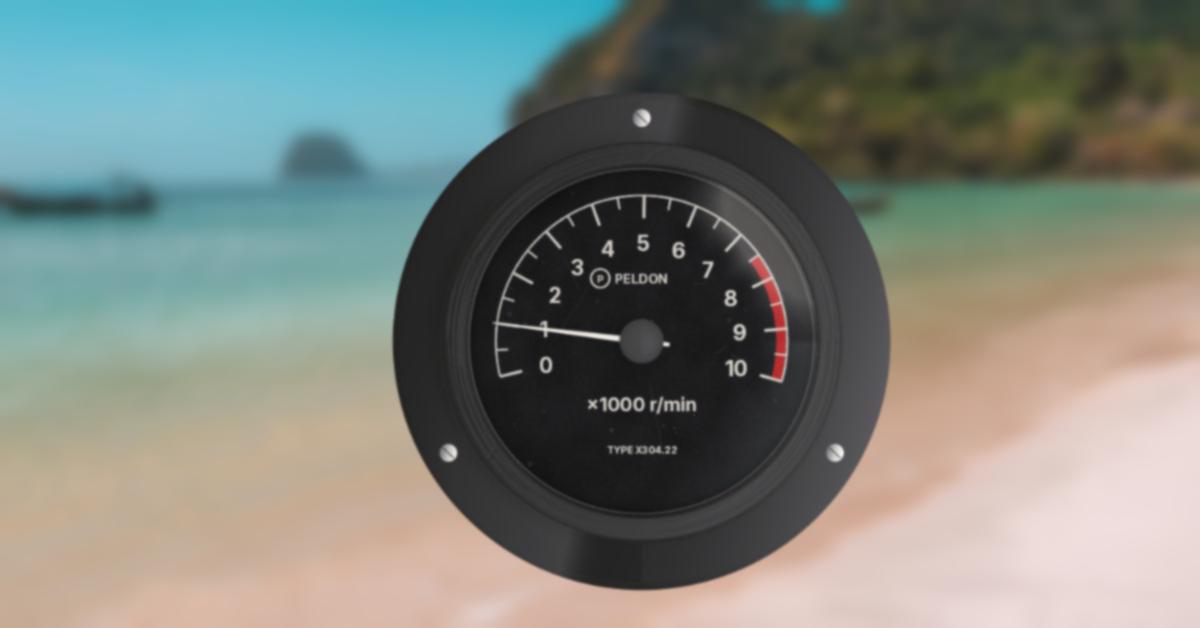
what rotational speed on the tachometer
1000 rpm
